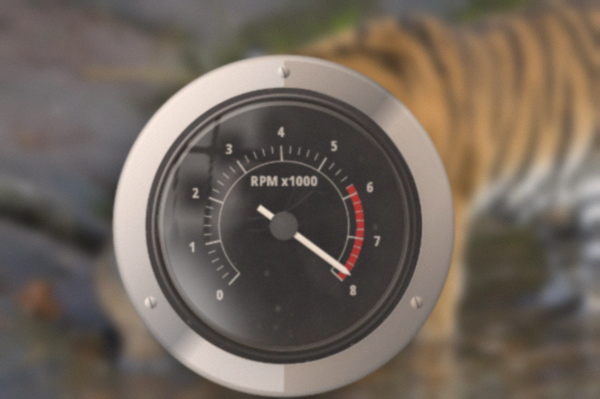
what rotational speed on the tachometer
7800 rpm
